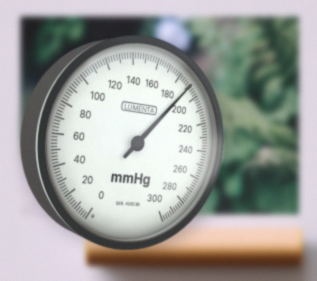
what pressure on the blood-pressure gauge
190 mmHg
